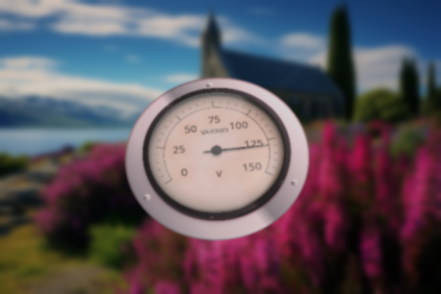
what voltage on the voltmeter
130 V
